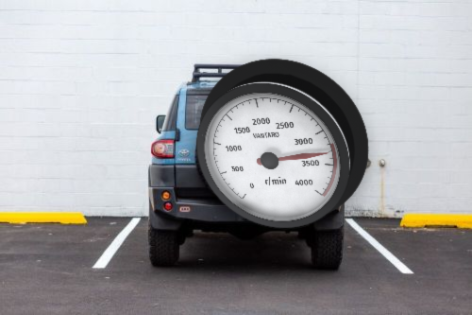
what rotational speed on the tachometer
3300 rpm
